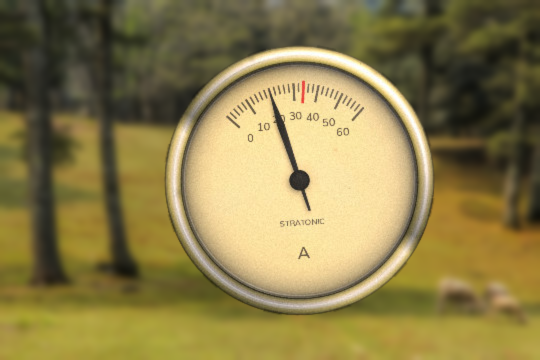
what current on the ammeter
20 A
